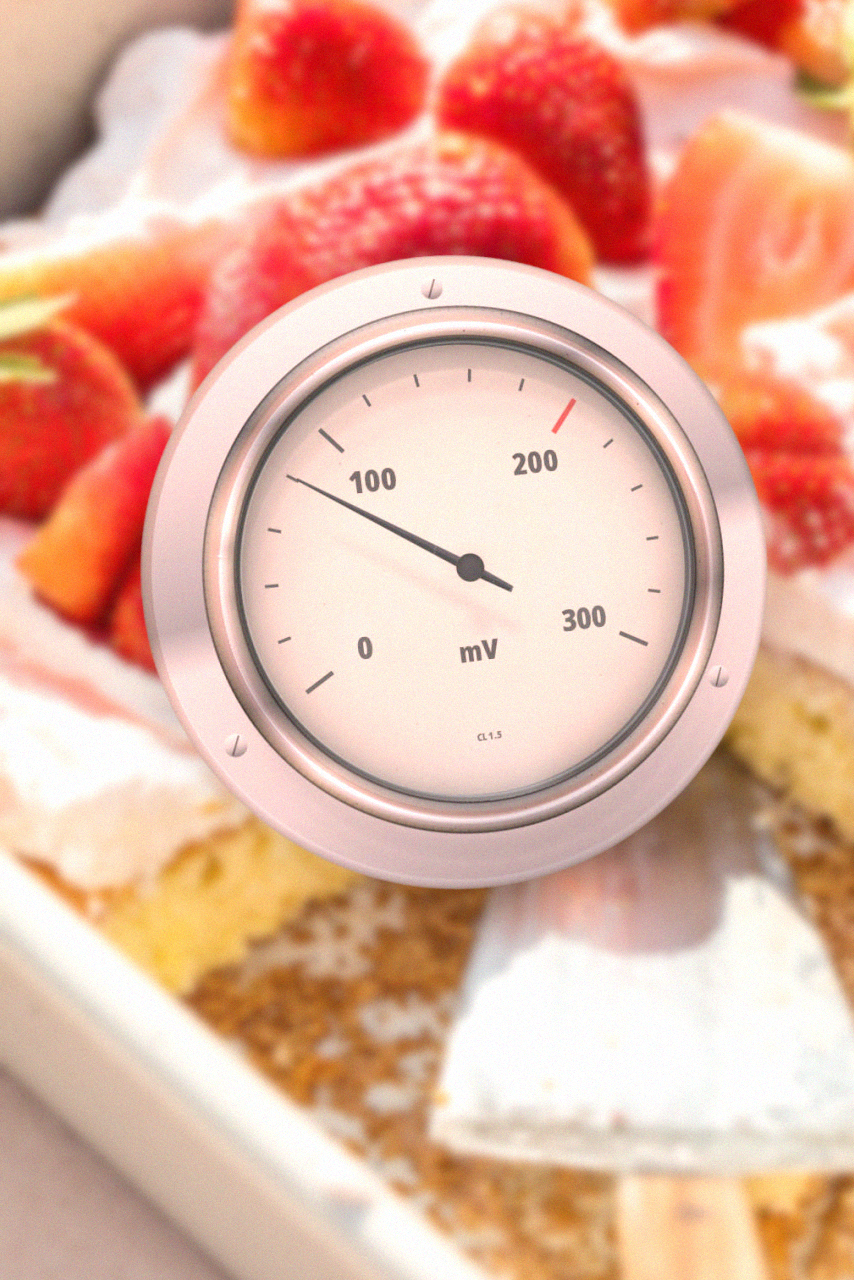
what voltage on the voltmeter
80 mV
